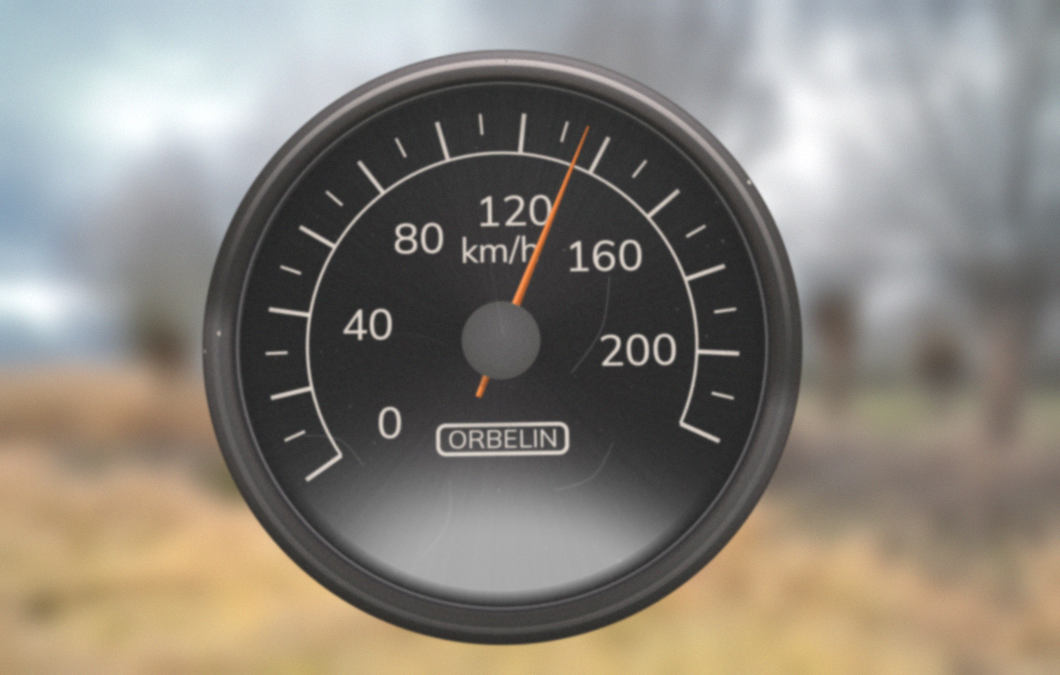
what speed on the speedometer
135 km/h
